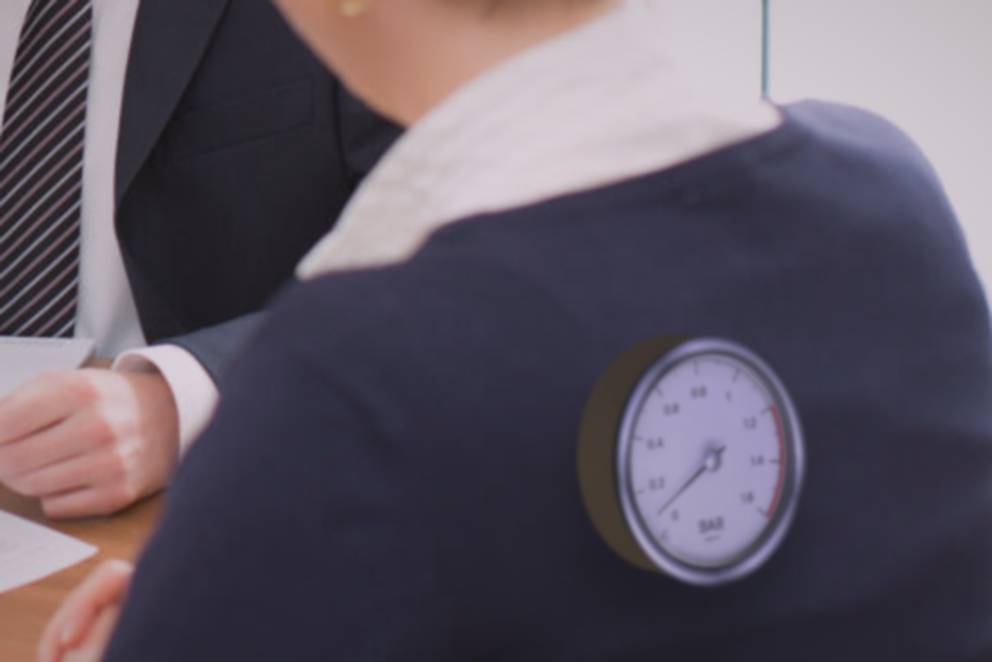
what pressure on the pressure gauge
0.1 bar
